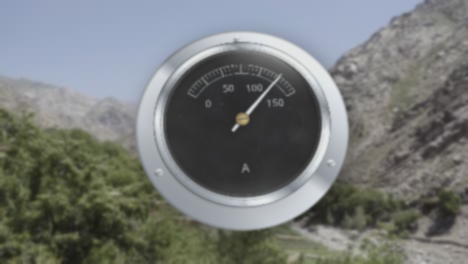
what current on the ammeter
125 A
